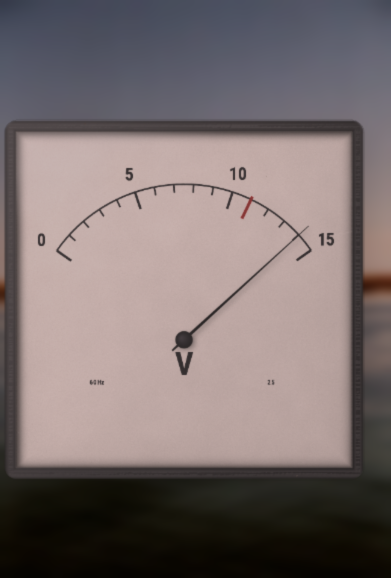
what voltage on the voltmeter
14 V
